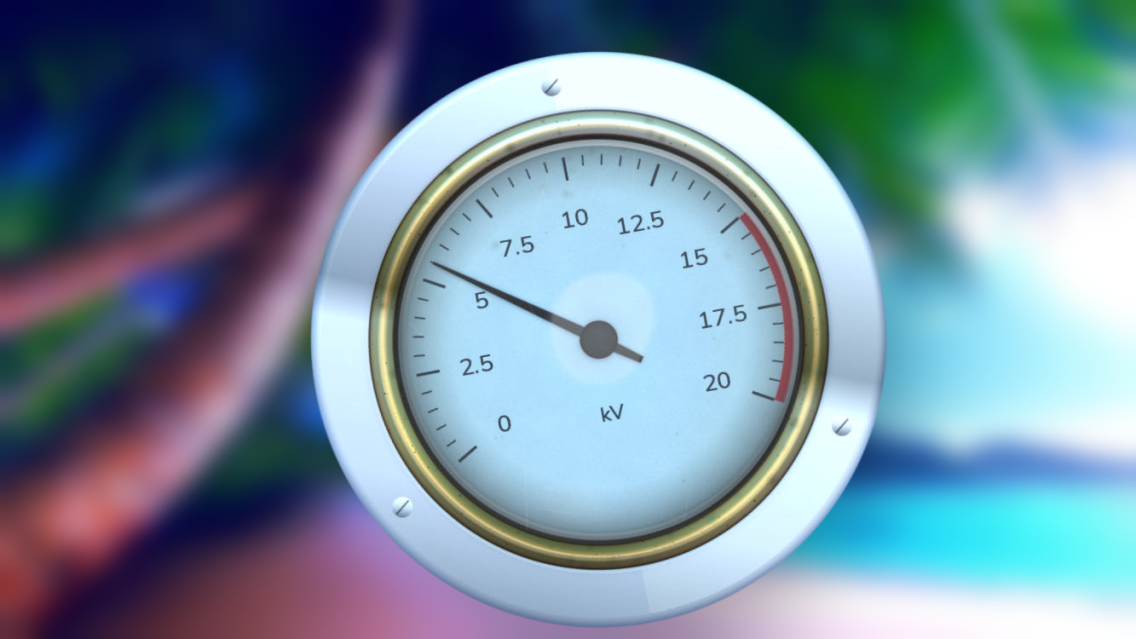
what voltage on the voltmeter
5.5 kV
